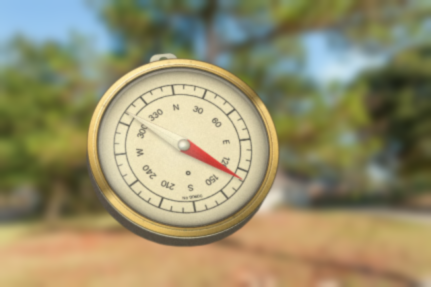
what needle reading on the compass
130 °
